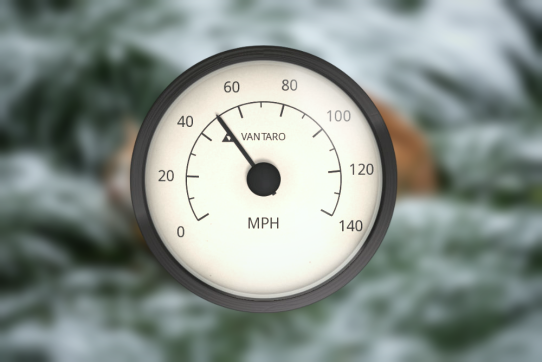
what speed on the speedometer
50 mph
